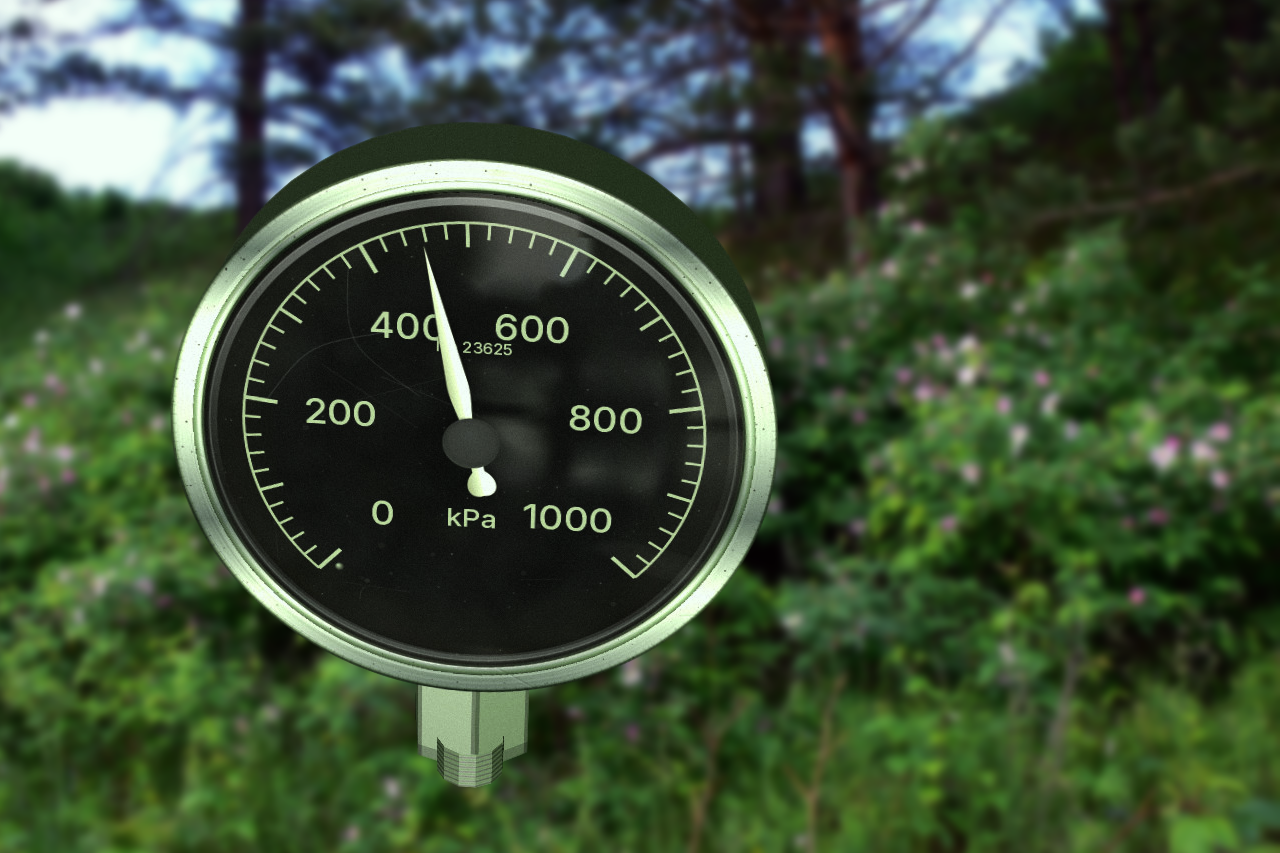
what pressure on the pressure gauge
460 kPa
